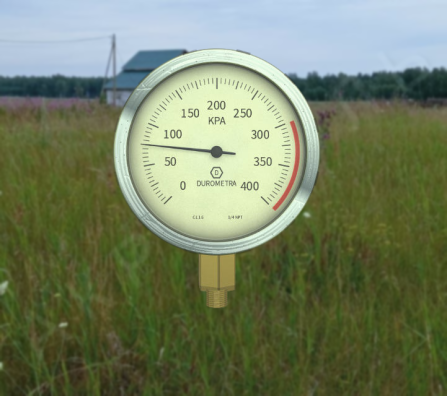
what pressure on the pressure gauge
75 kPa
